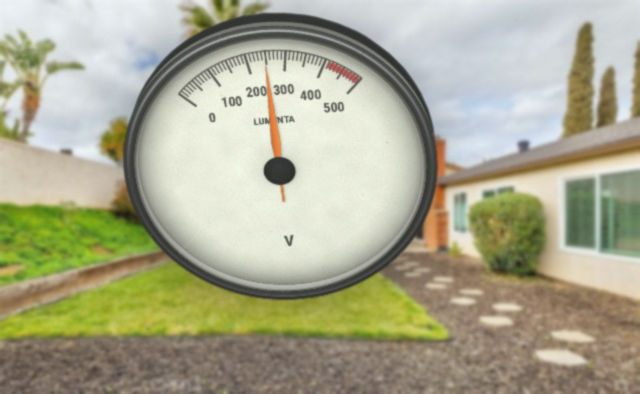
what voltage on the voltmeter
250 V
